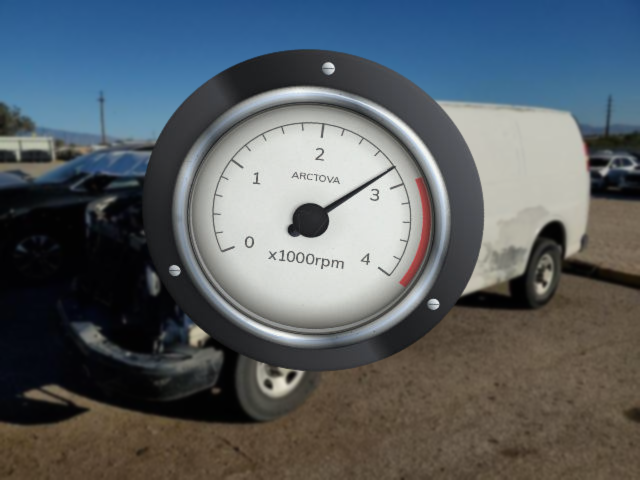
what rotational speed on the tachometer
2800 rpm
